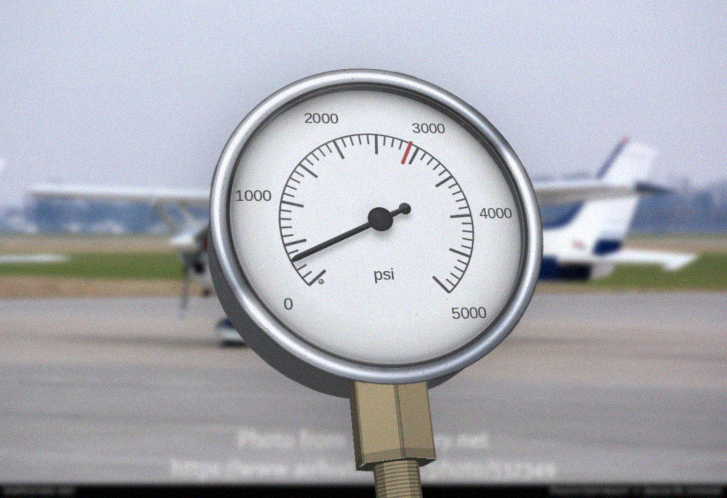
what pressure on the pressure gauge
300 psi
